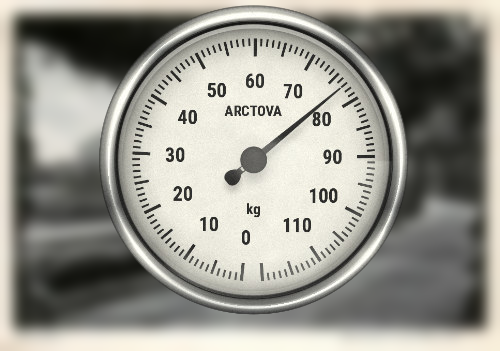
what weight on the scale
77 kg
